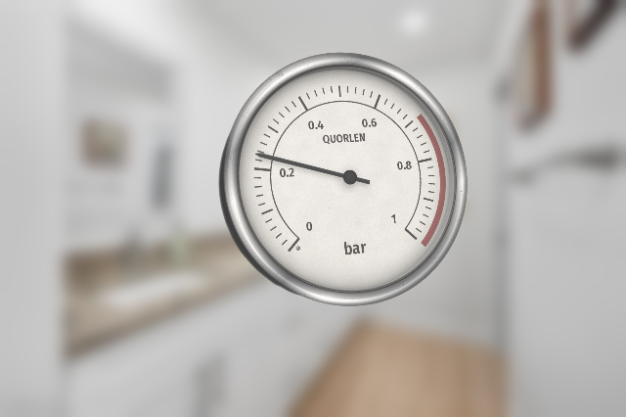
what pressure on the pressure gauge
0.23 bar
